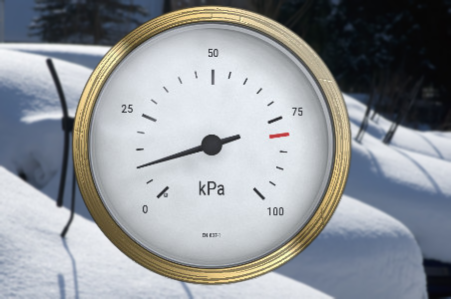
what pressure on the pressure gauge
10 kPa
